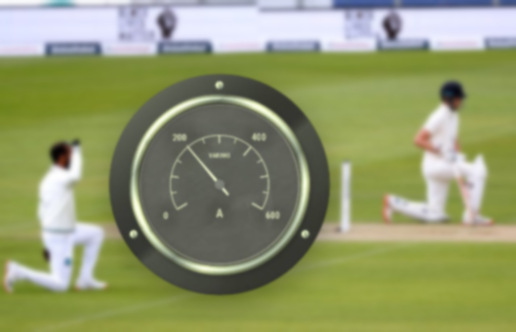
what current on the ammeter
200 A
